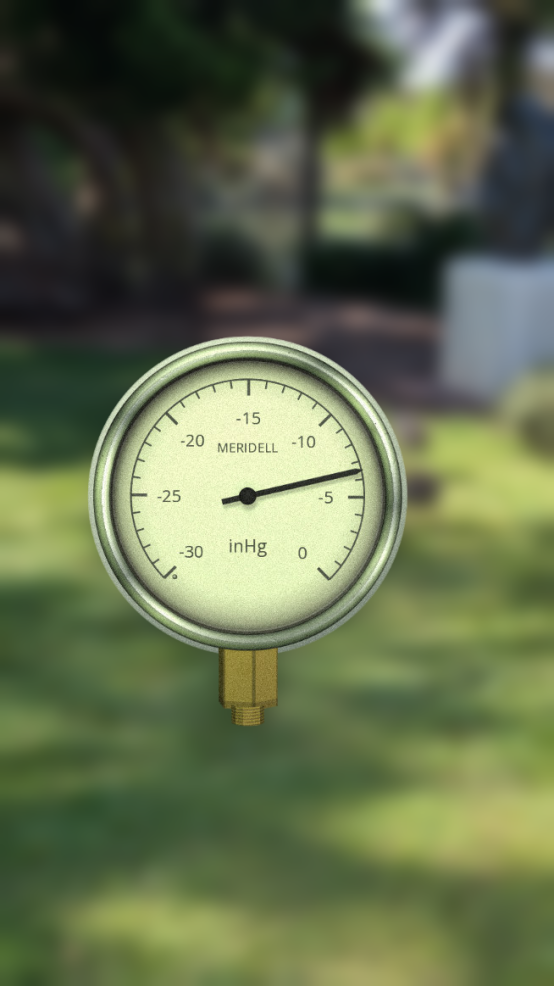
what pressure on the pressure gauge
-6.5 inHg
